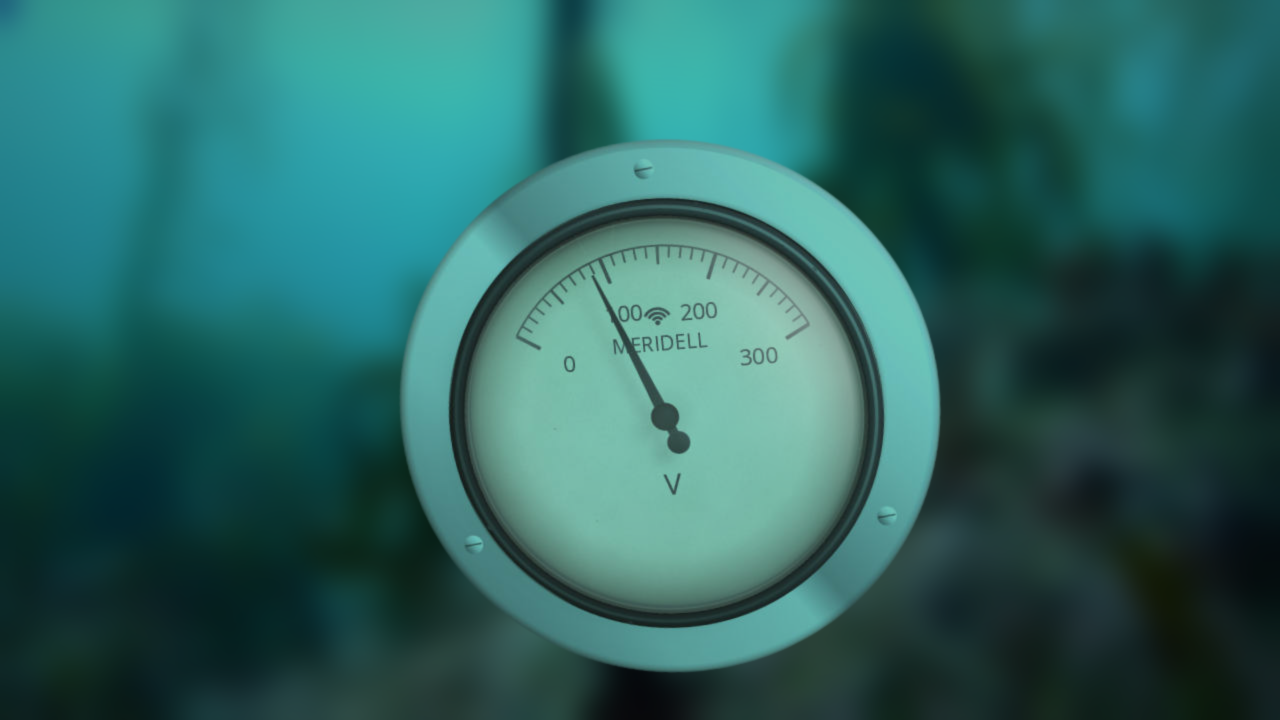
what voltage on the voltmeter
90 V
